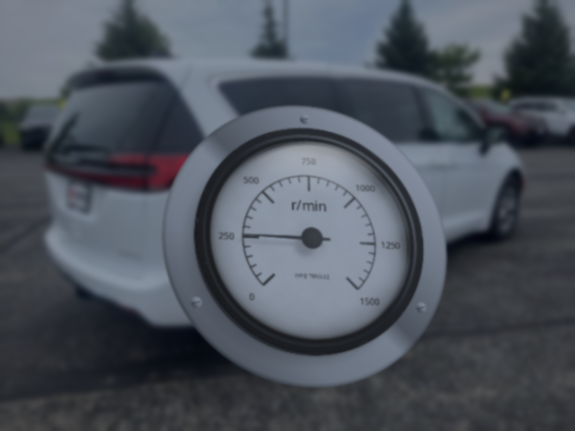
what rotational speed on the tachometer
250 rpm
